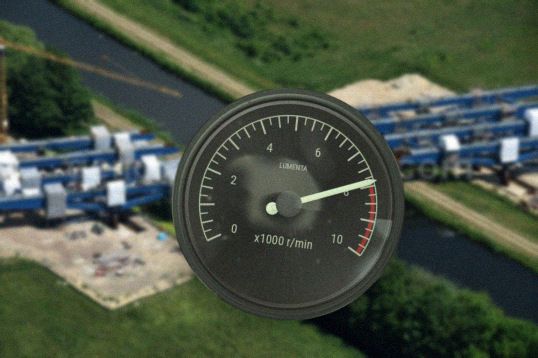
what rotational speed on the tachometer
7875 rpm
